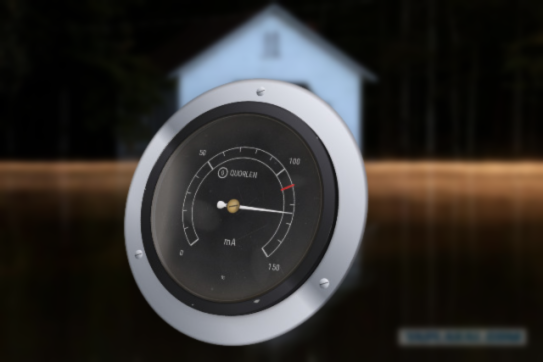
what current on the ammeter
125 mA
